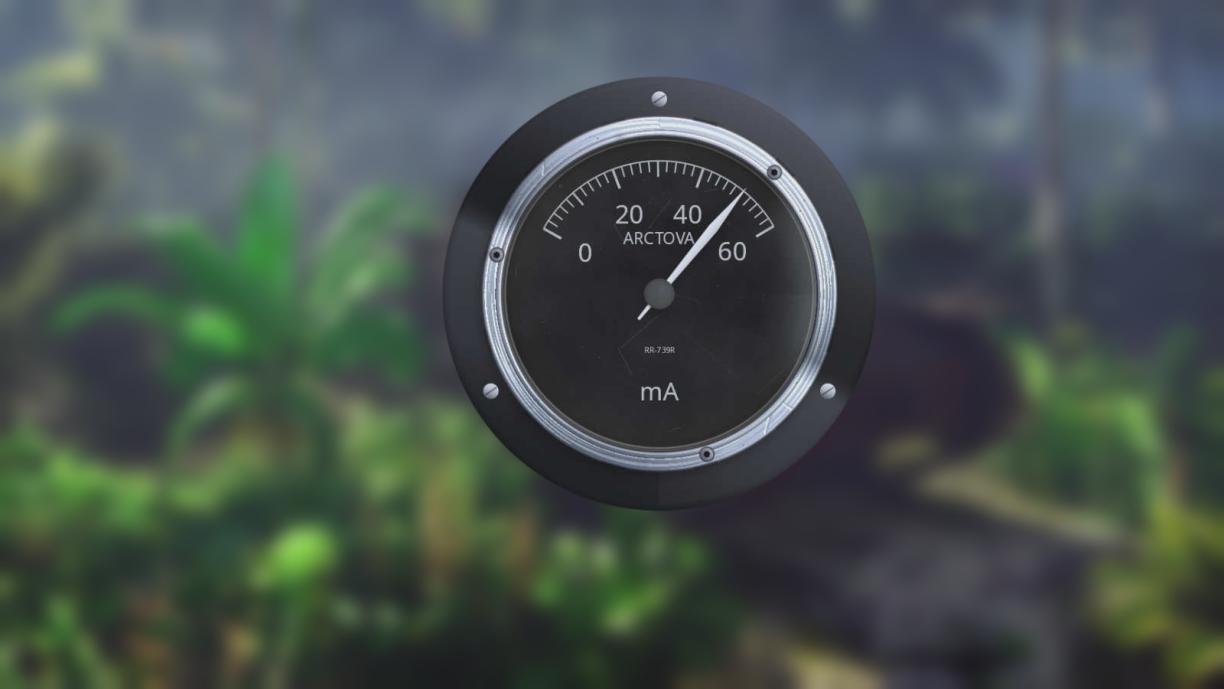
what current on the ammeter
50 mA
